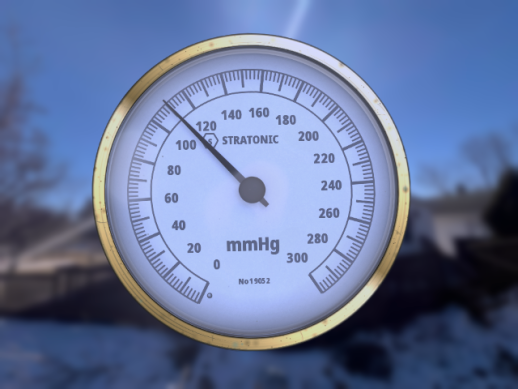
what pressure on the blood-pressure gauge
110 mmHg
